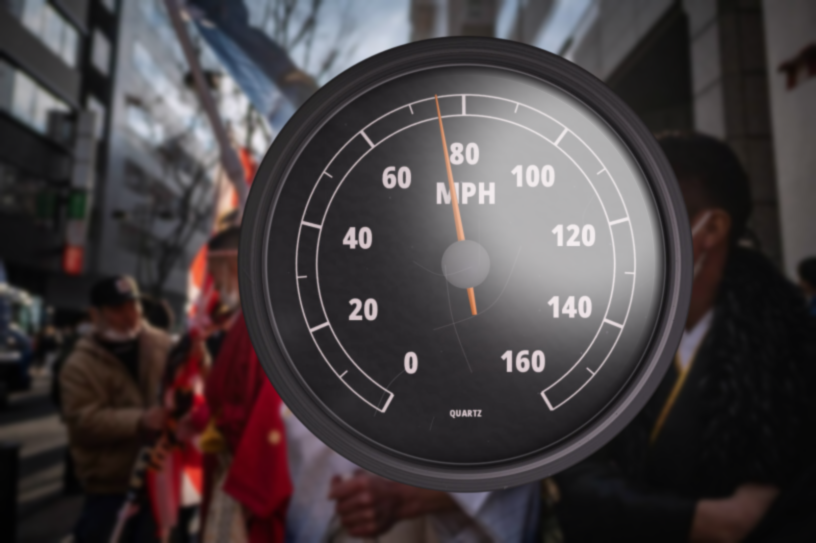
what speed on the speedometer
75 mph
